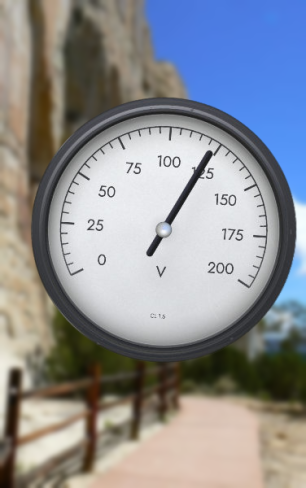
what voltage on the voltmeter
122.5 V
